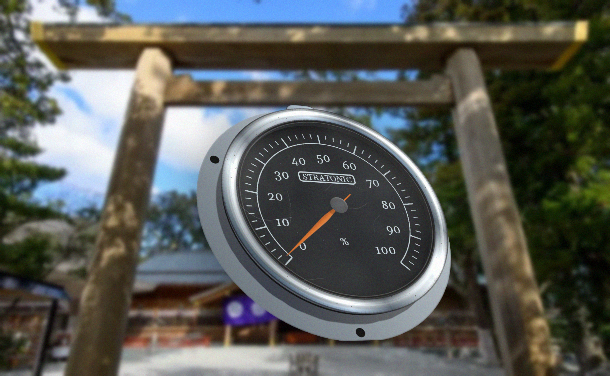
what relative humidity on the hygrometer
1 %
